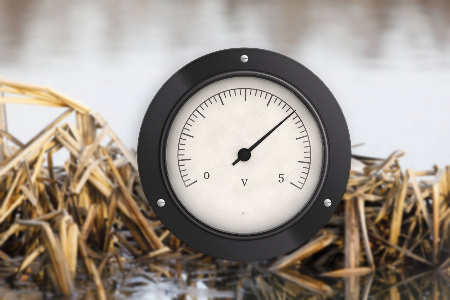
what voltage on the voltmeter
3.5 V
